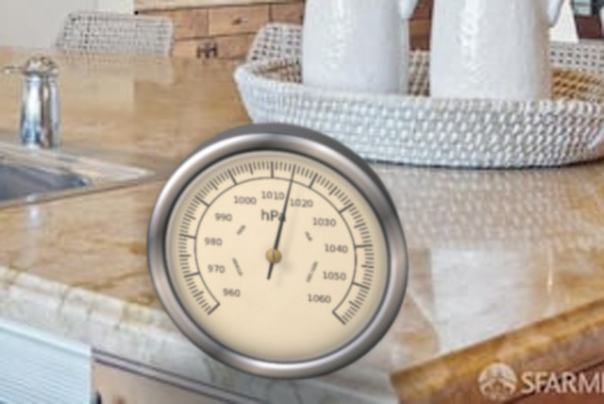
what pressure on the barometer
1015 hPa
